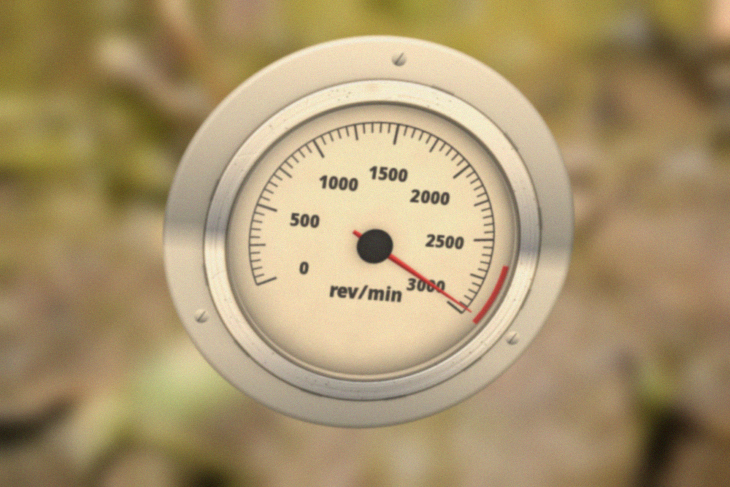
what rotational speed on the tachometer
2950 rpm
